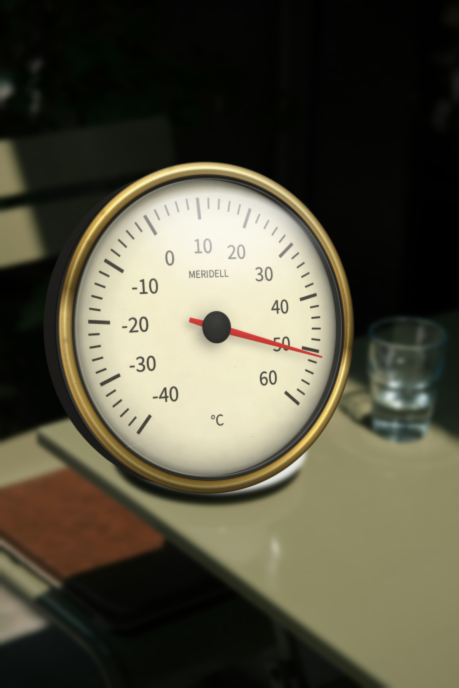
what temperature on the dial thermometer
51 °C
